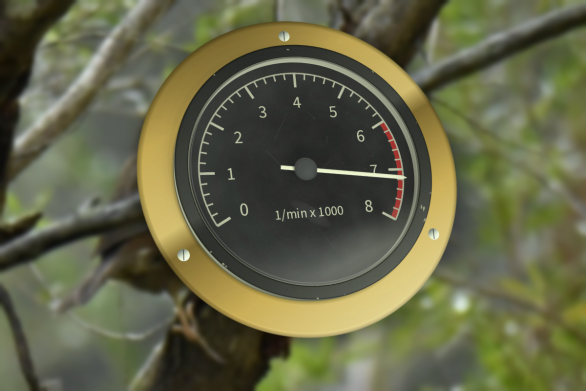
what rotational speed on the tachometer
7200 rpm
